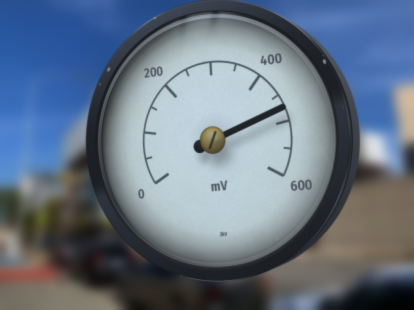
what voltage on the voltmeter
475 mV
